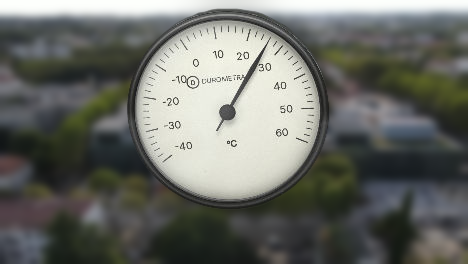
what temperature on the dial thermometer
26 °C
